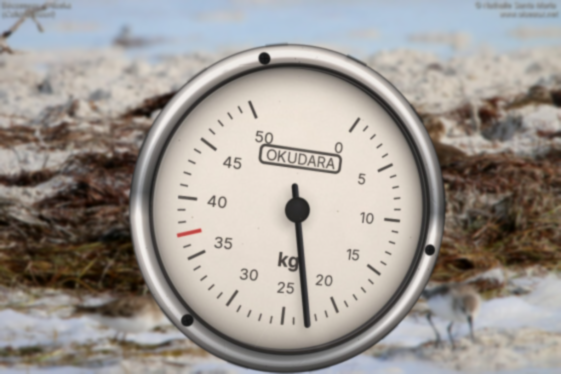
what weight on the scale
23 kg
